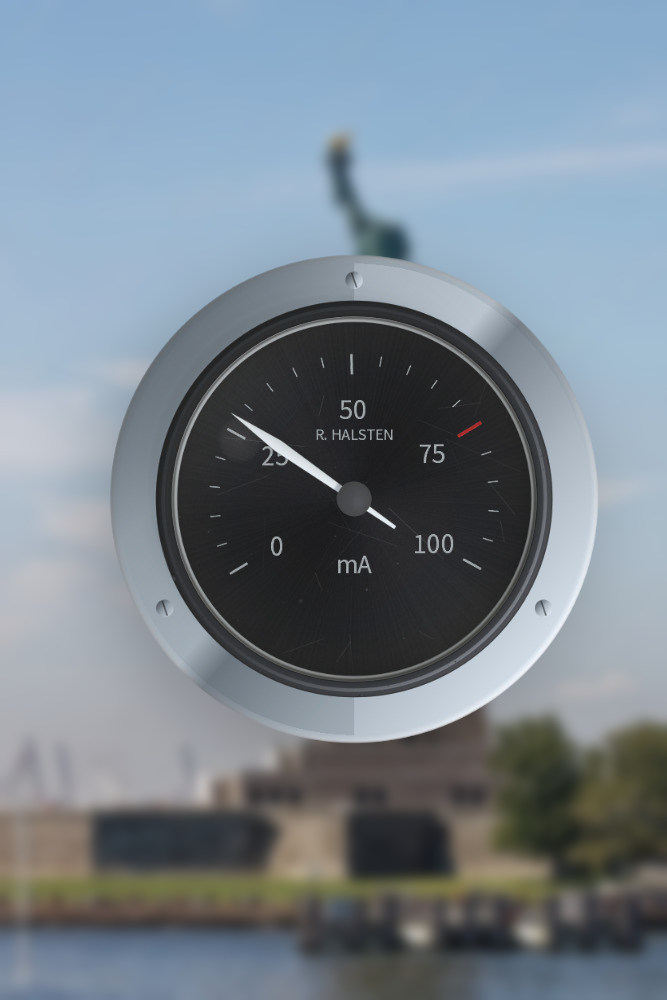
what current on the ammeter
27.5 mA
